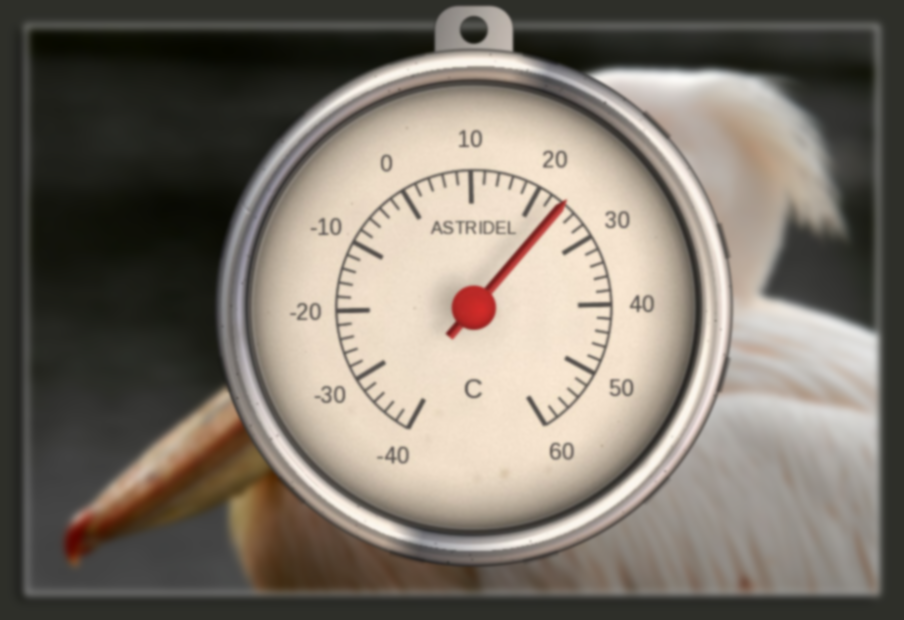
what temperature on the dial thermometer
24 °C
